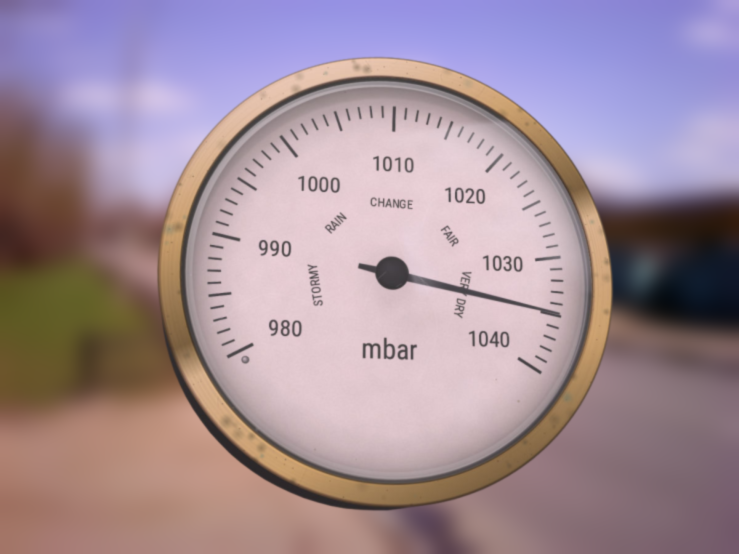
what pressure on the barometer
1035 mbar
